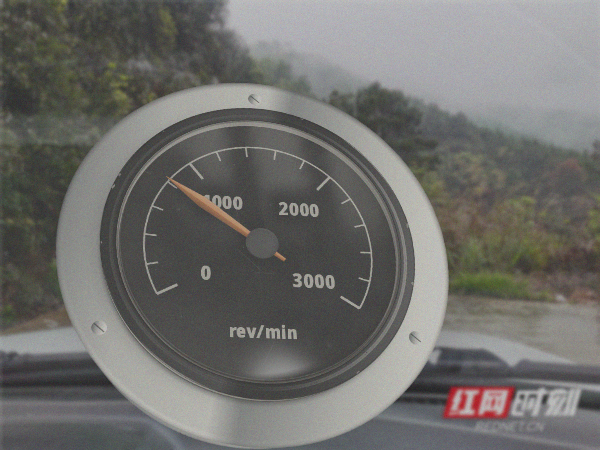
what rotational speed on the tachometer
800 rpm
